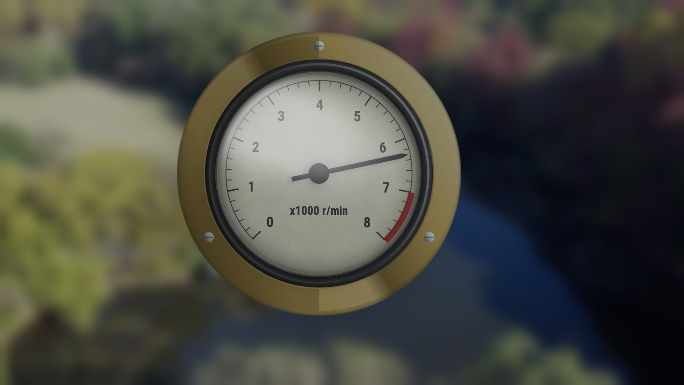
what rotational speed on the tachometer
6300 rpm
